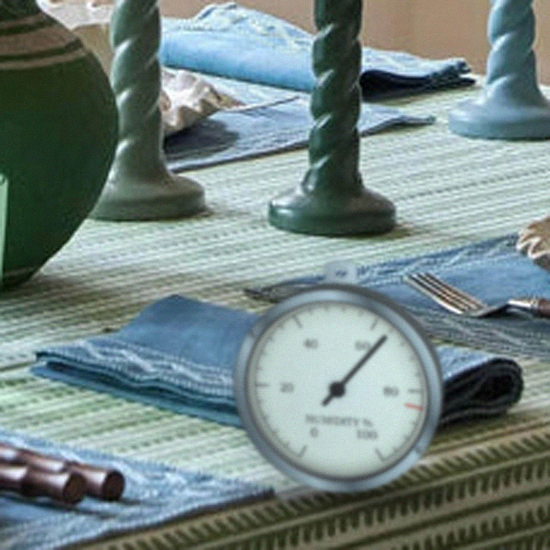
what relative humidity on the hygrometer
64 %
